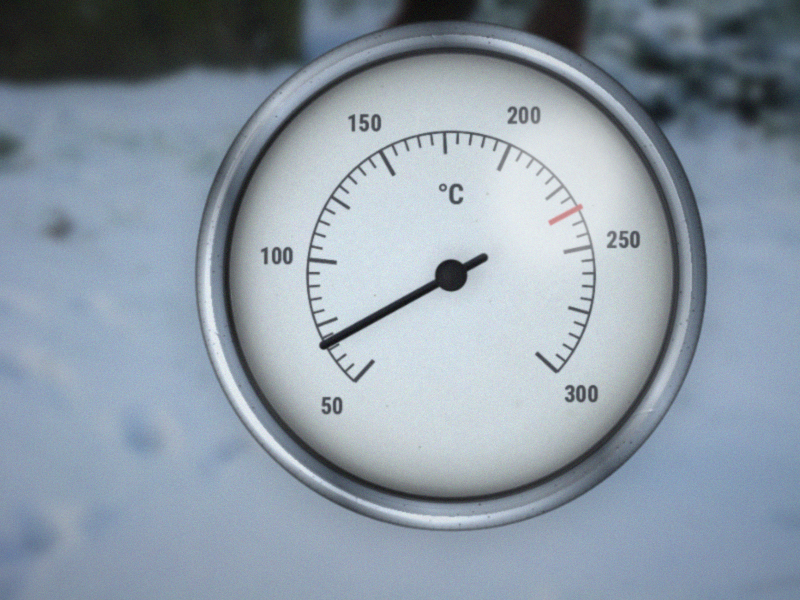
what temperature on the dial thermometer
67.5 °C
